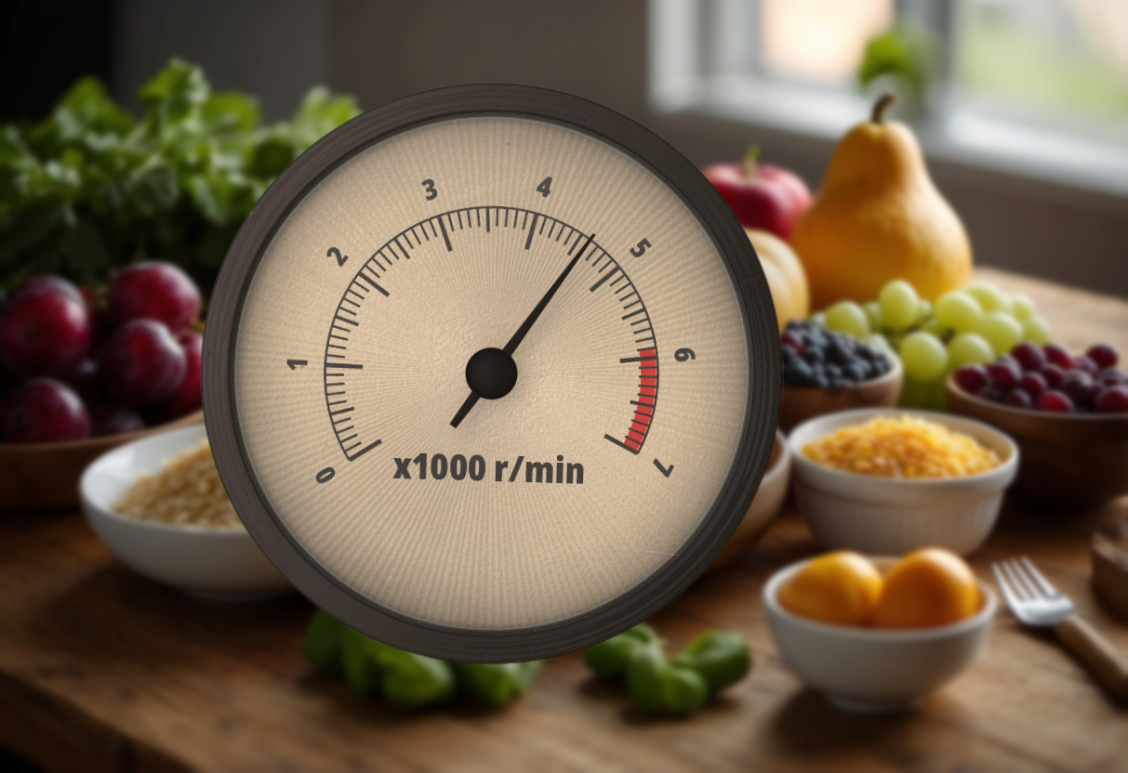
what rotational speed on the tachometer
4600 rpm
